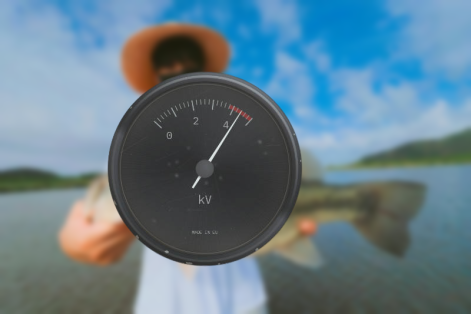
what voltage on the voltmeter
4.4 kV
